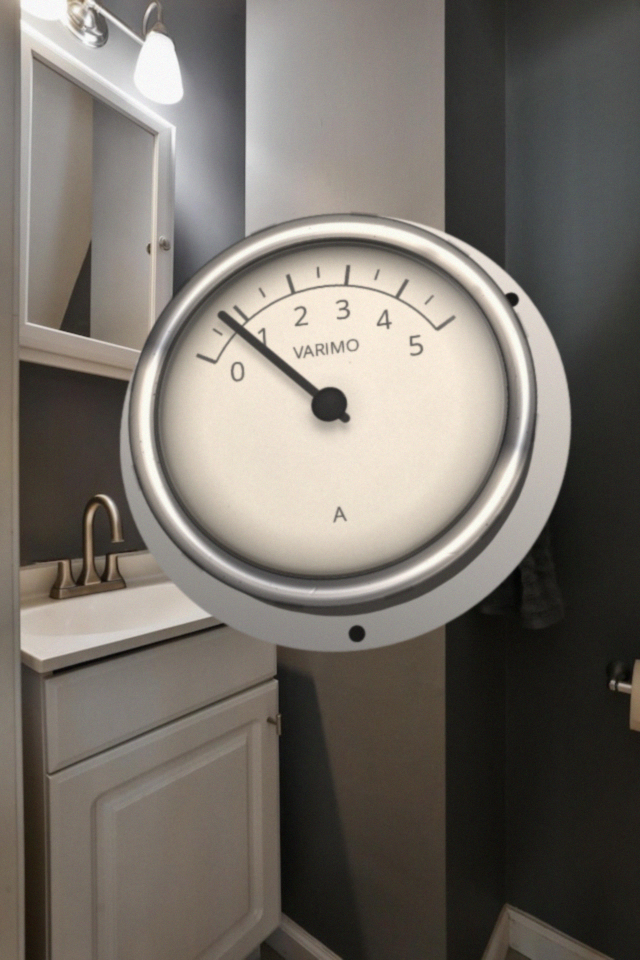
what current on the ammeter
0.75 A
